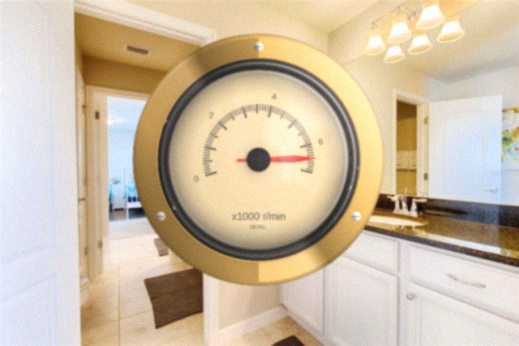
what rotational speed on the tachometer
6500 rpm
